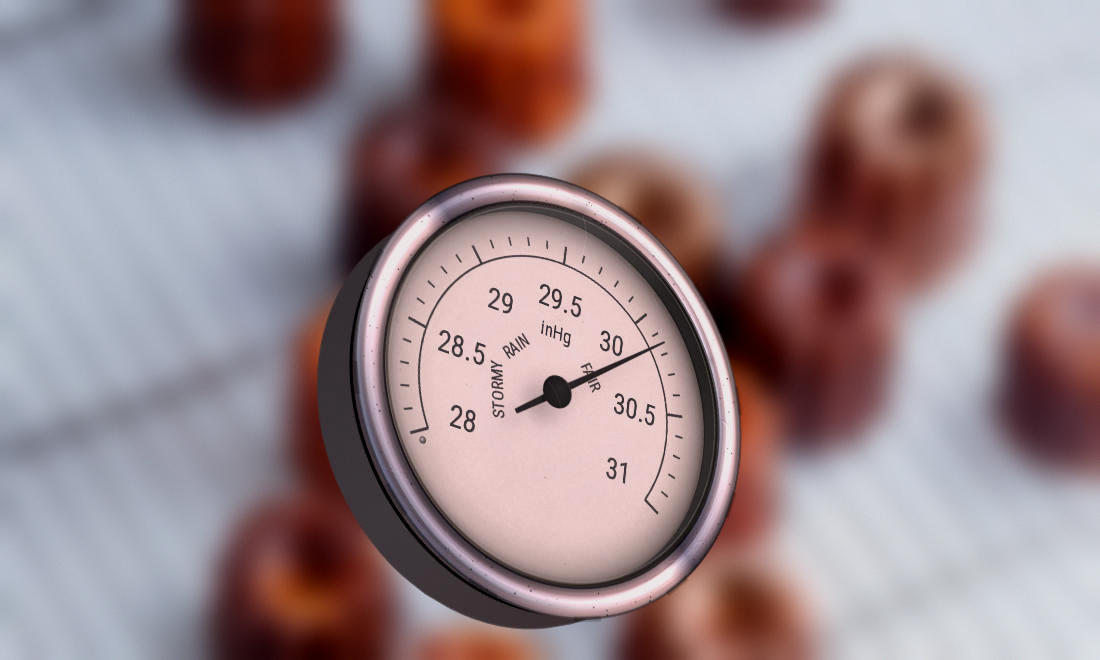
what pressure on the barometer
30.15 inHg
